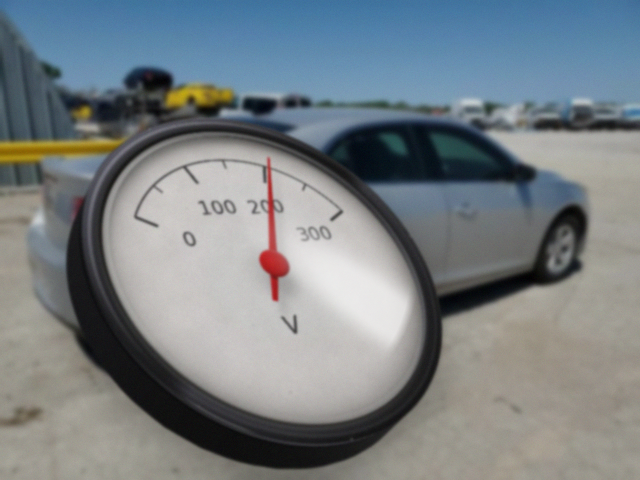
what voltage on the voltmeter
200 V
